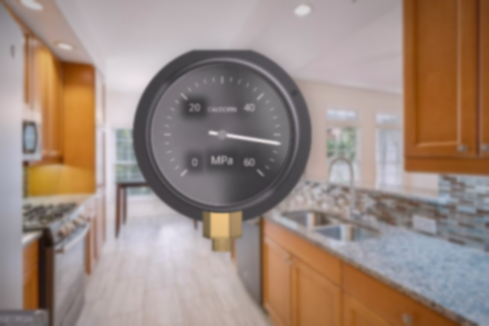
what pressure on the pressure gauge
52 MPa
